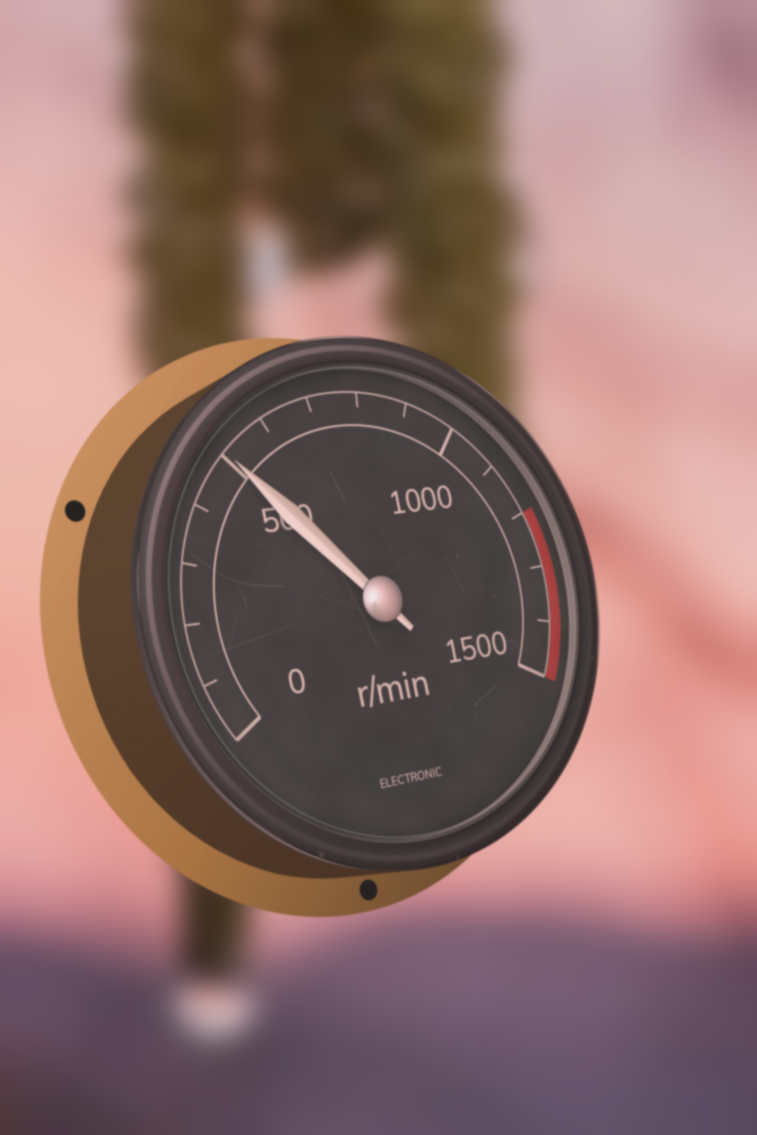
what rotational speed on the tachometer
500 rpm
